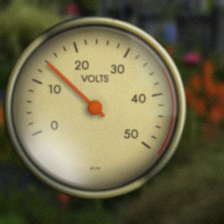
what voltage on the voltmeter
14 V
